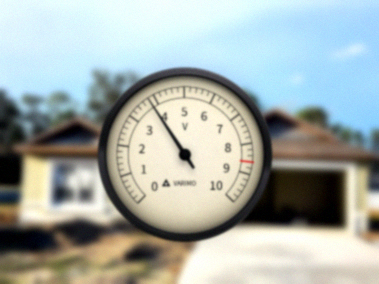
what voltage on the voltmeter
3.8 V
